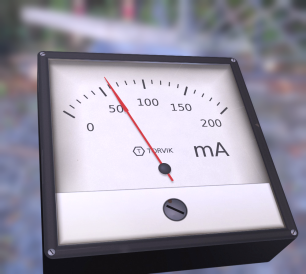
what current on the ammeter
60 mA
